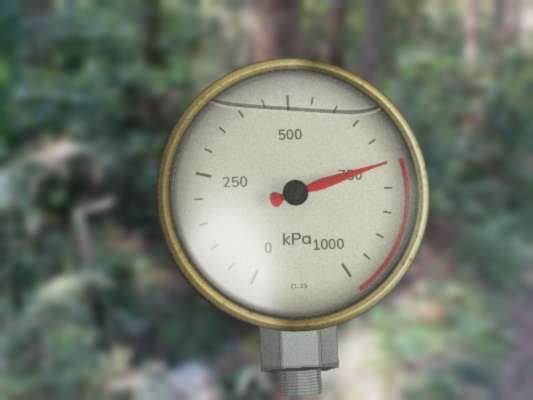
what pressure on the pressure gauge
750 kPa
